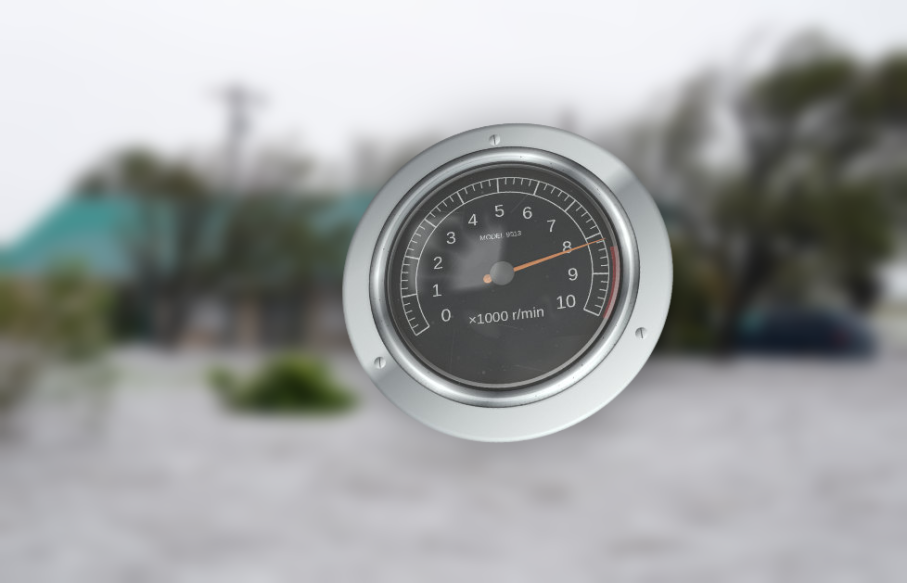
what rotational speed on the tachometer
8200 rpm
